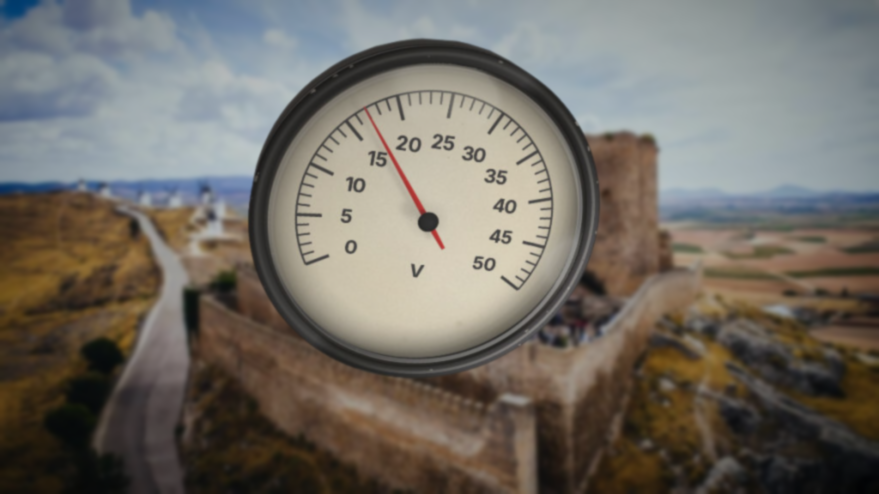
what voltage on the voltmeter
17 V
